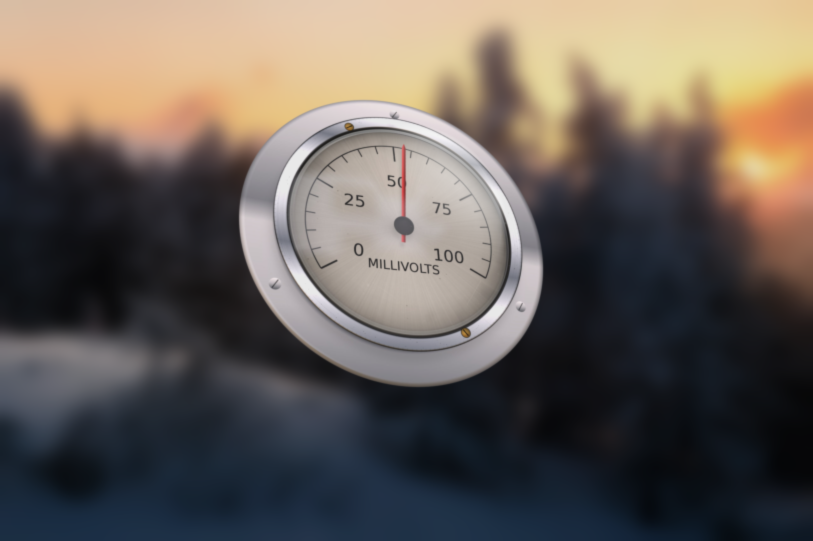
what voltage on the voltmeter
52.5 mV
